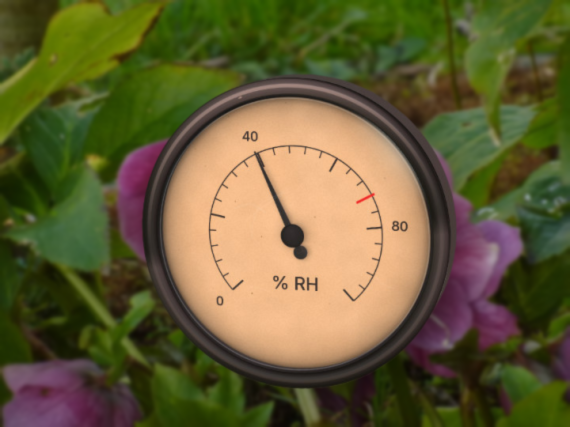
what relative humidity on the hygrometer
40 %
